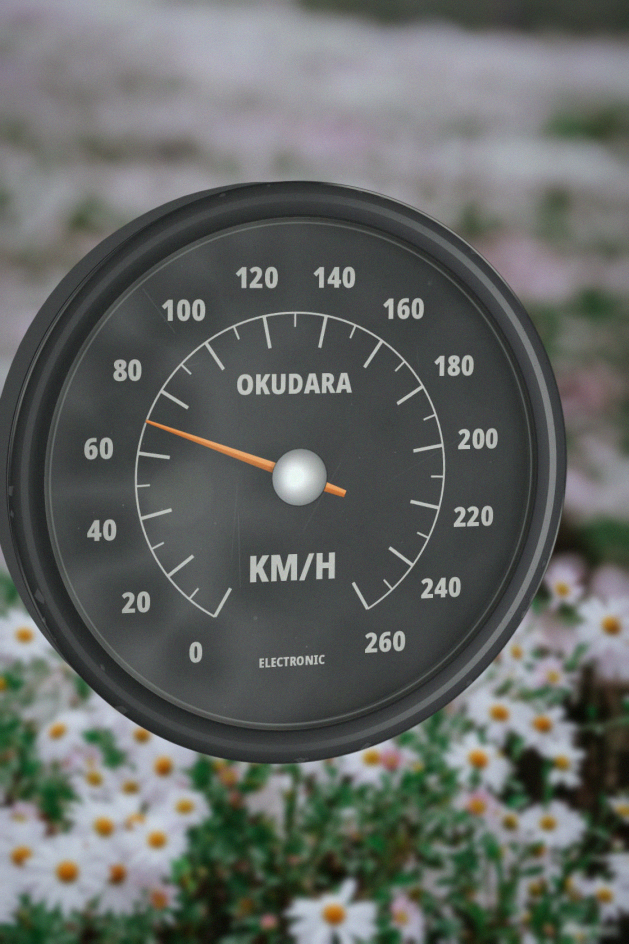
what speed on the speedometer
70 km/h
